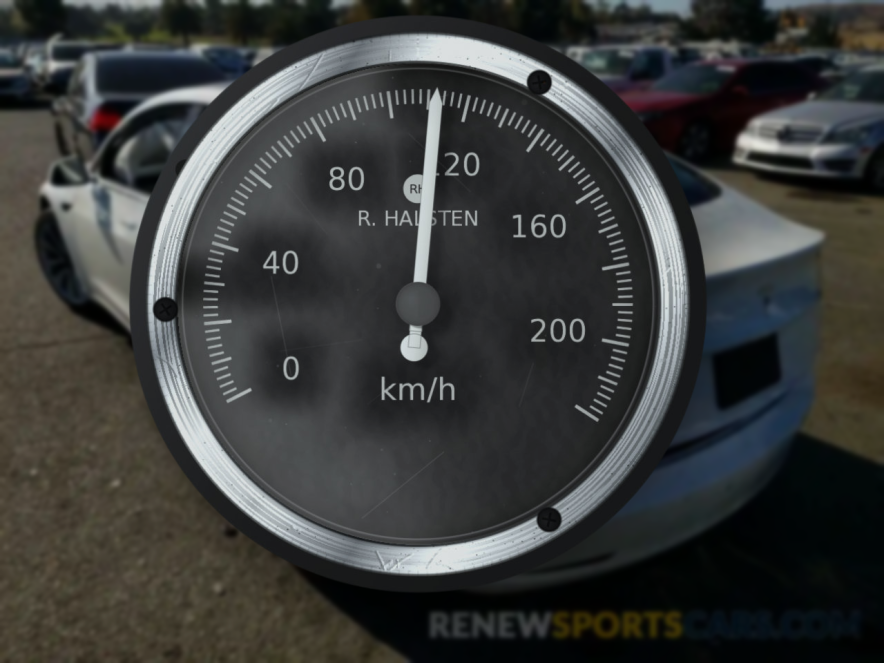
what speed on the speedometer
112 km/h
